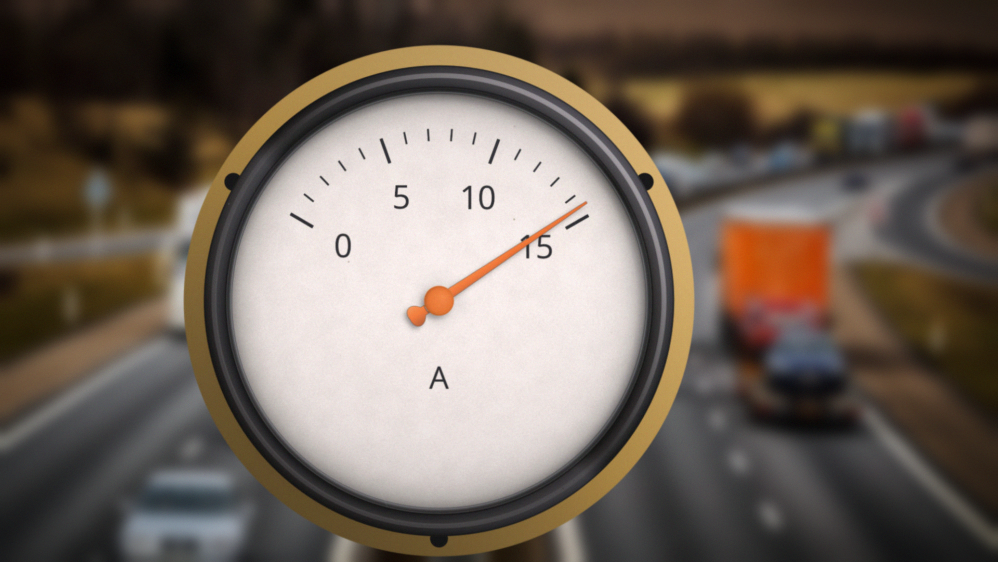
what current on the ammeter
14.5 A
